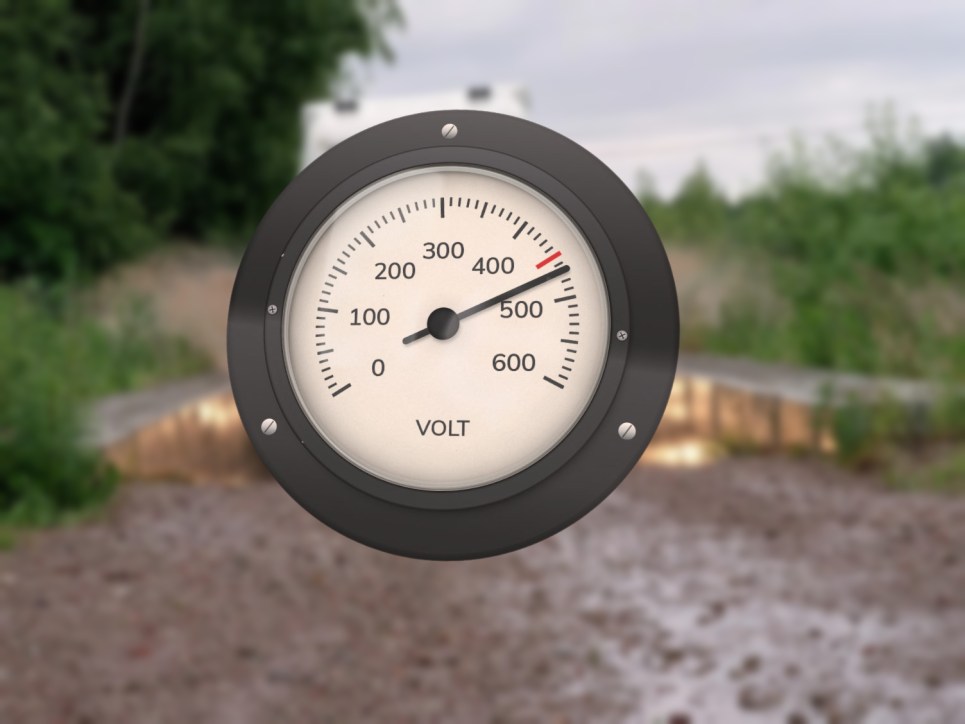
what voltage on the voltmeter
470 V
